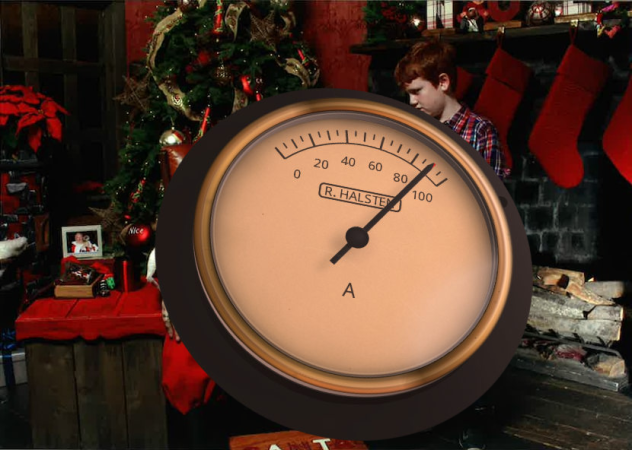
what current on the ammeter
90 A
